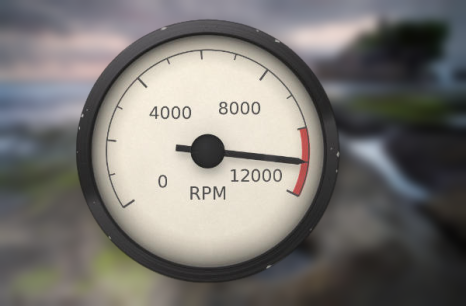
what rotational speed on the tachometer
11000 rpm
